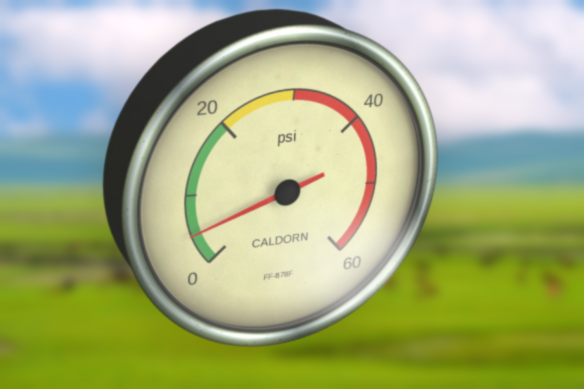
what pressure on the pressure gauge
5 psi
